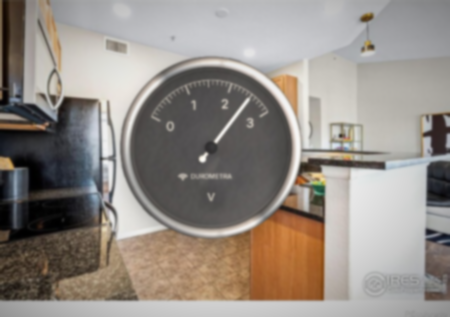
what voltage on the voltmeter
2.5 V
